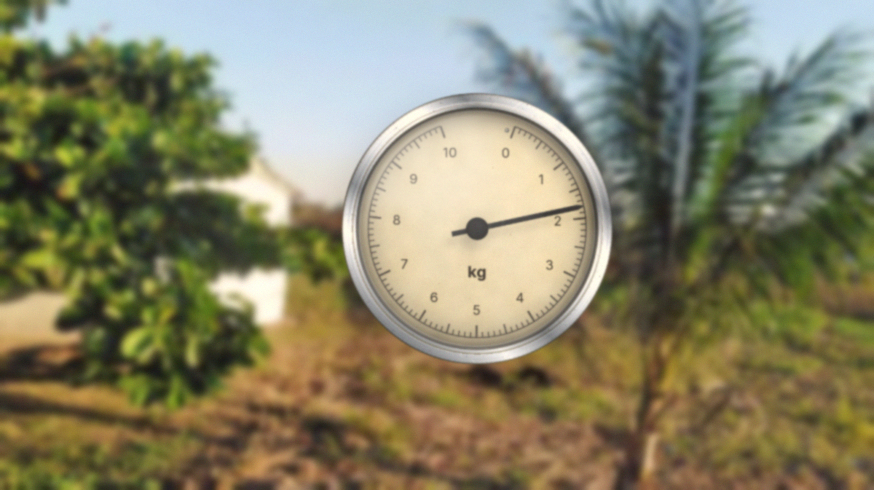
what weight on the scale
1.8 kg
